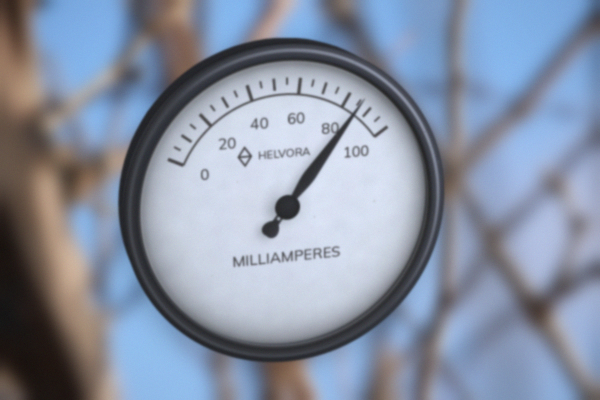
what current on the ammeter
85 mA
